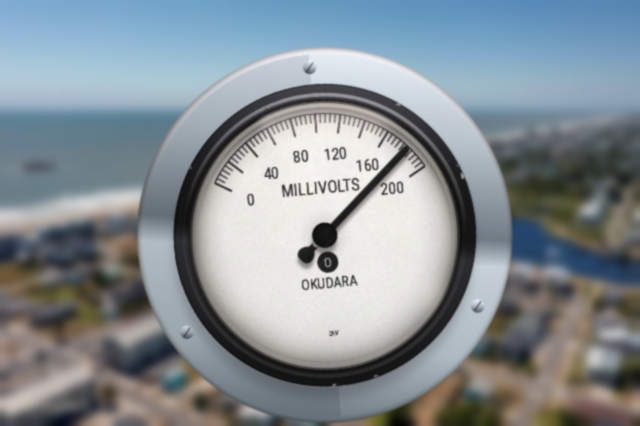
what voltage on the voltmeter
180 mV
